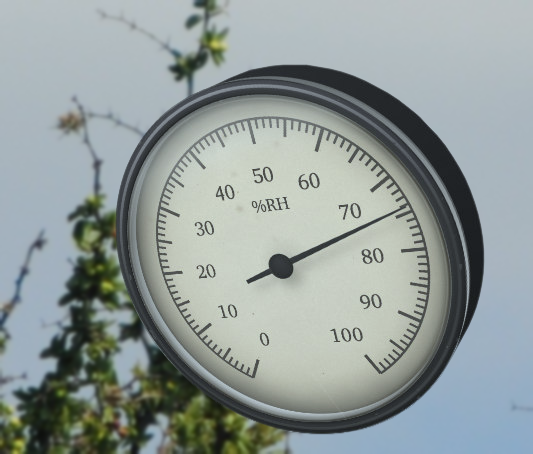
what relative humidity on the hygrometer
74 %
